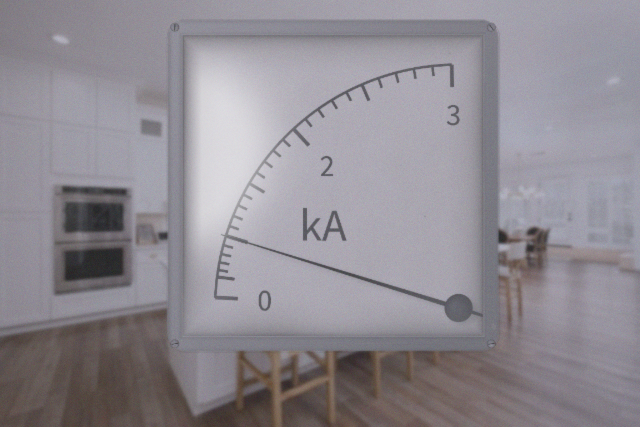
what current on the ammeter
1 kA
